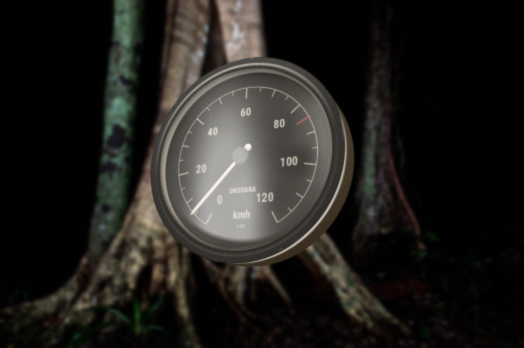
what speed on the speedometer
5 km/h
